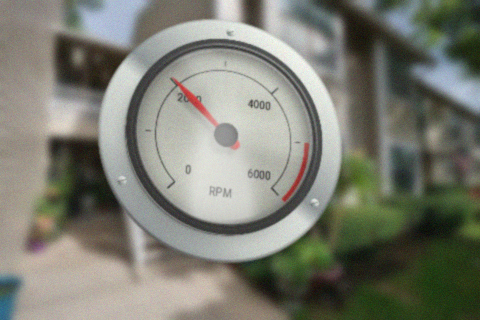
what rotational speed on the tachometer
2000 rpm
